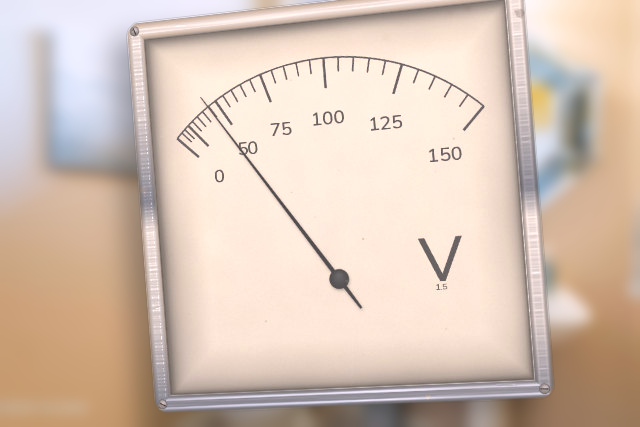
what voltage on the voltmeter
45 V
